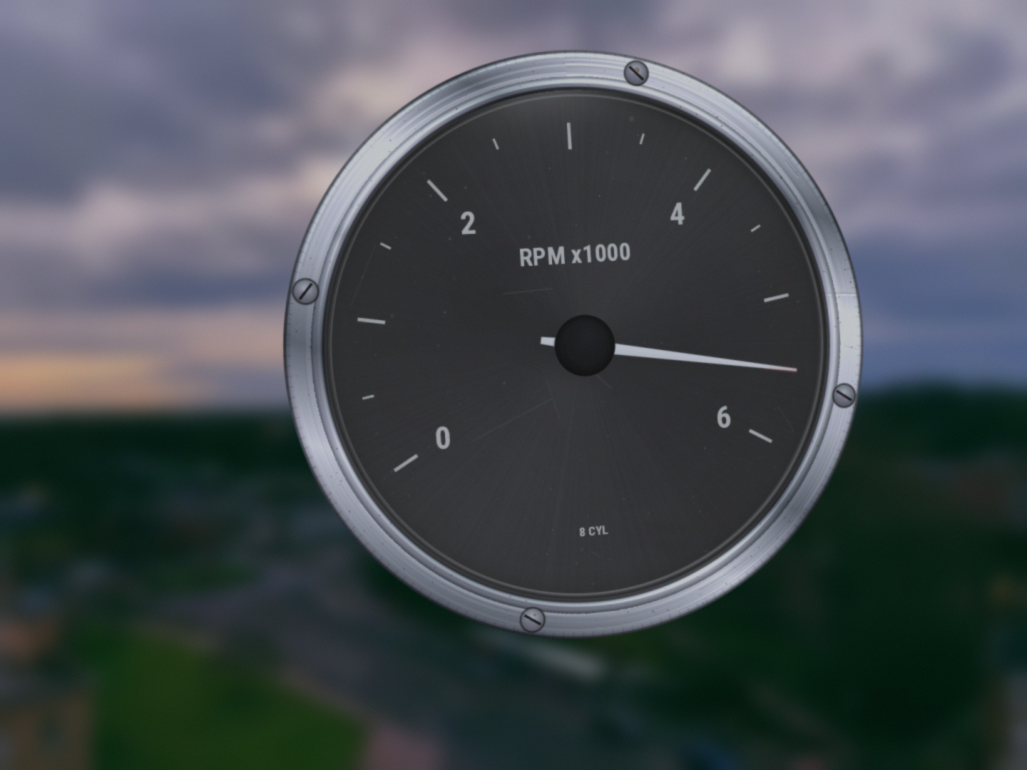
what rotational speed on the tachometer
5500 rpm
